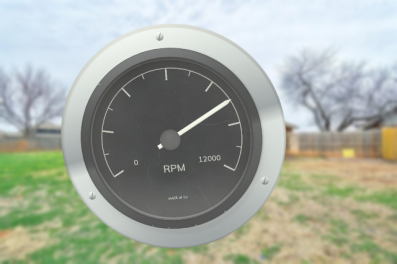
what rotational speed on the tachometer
9000 rpm
